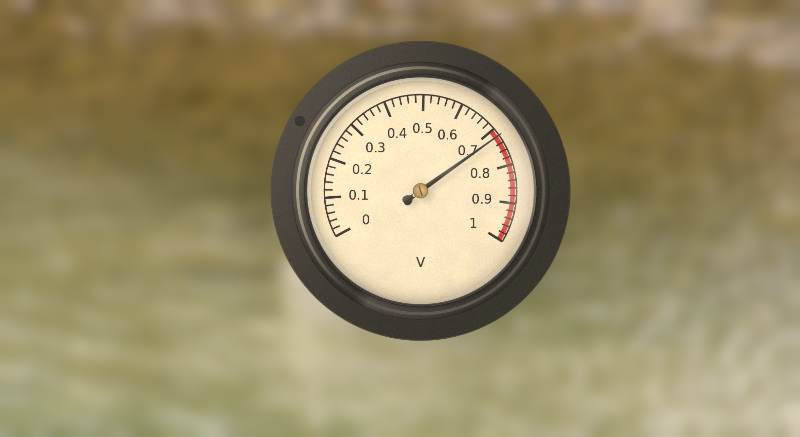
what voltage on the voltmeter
0.72 V
